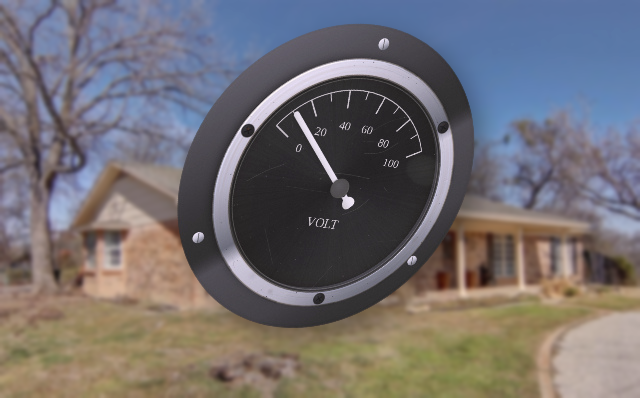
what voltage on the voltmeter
10 V
